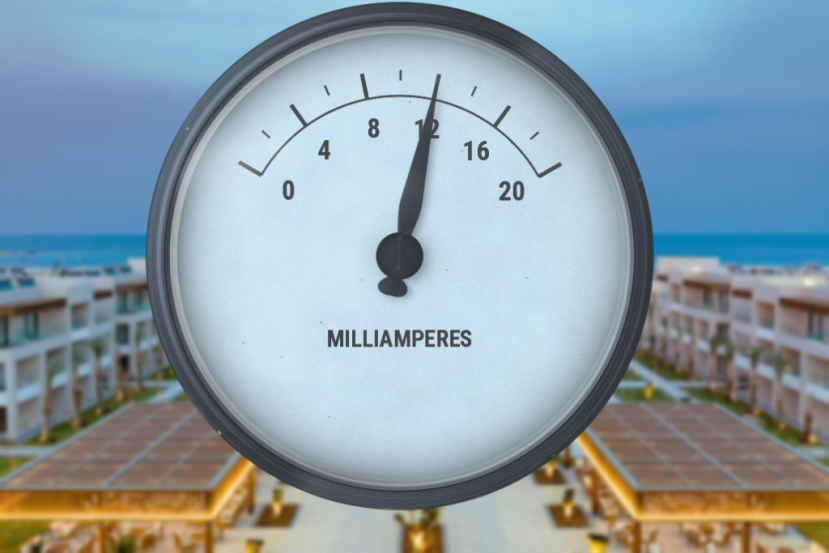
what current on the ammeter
12 mA
